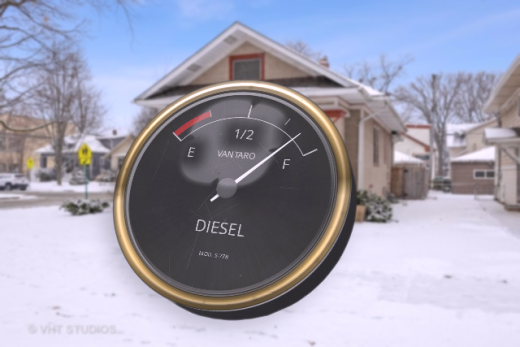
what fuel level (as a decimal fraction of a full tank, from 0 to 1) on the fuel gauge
0.875
